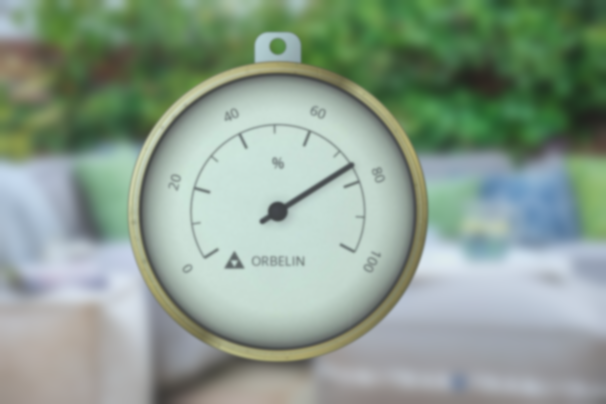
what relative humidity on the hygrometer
75 %
